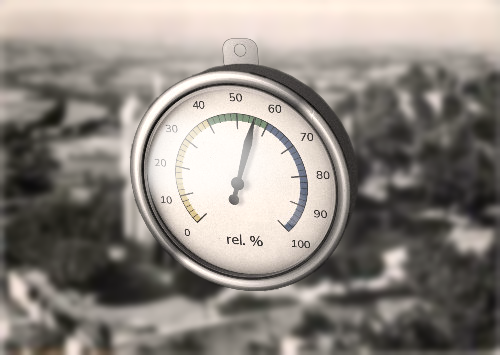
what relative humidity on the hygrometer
56 %
